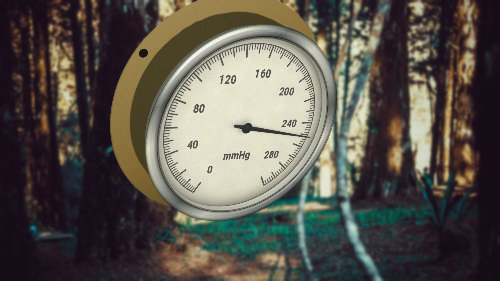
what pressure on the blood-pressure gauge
250 mmHg
